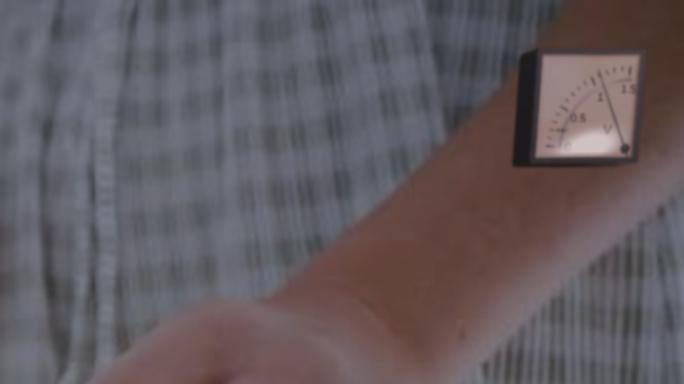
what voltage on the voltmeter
1.1 V
